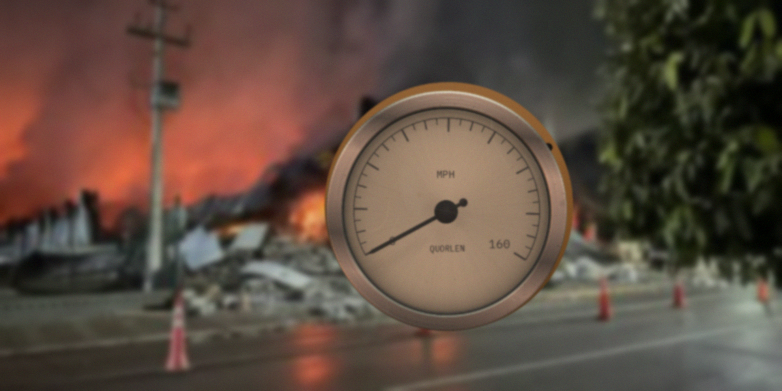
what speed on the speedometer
0 mph
